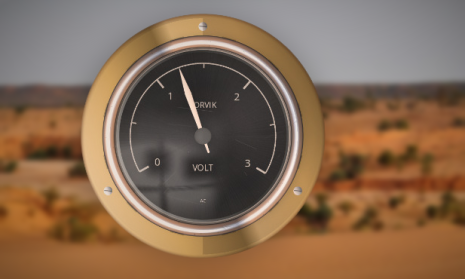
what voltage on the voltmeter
1.25 V
